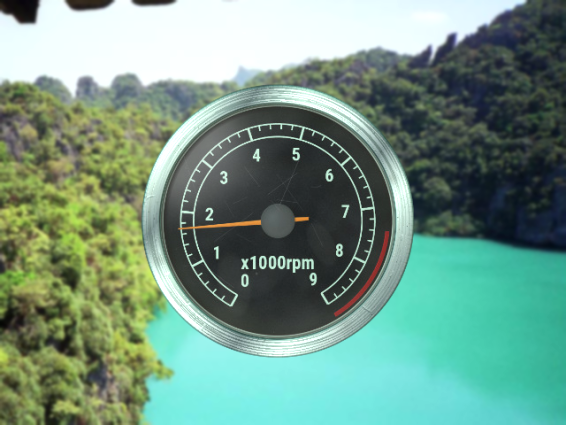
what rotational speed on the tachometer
1700 rpm
